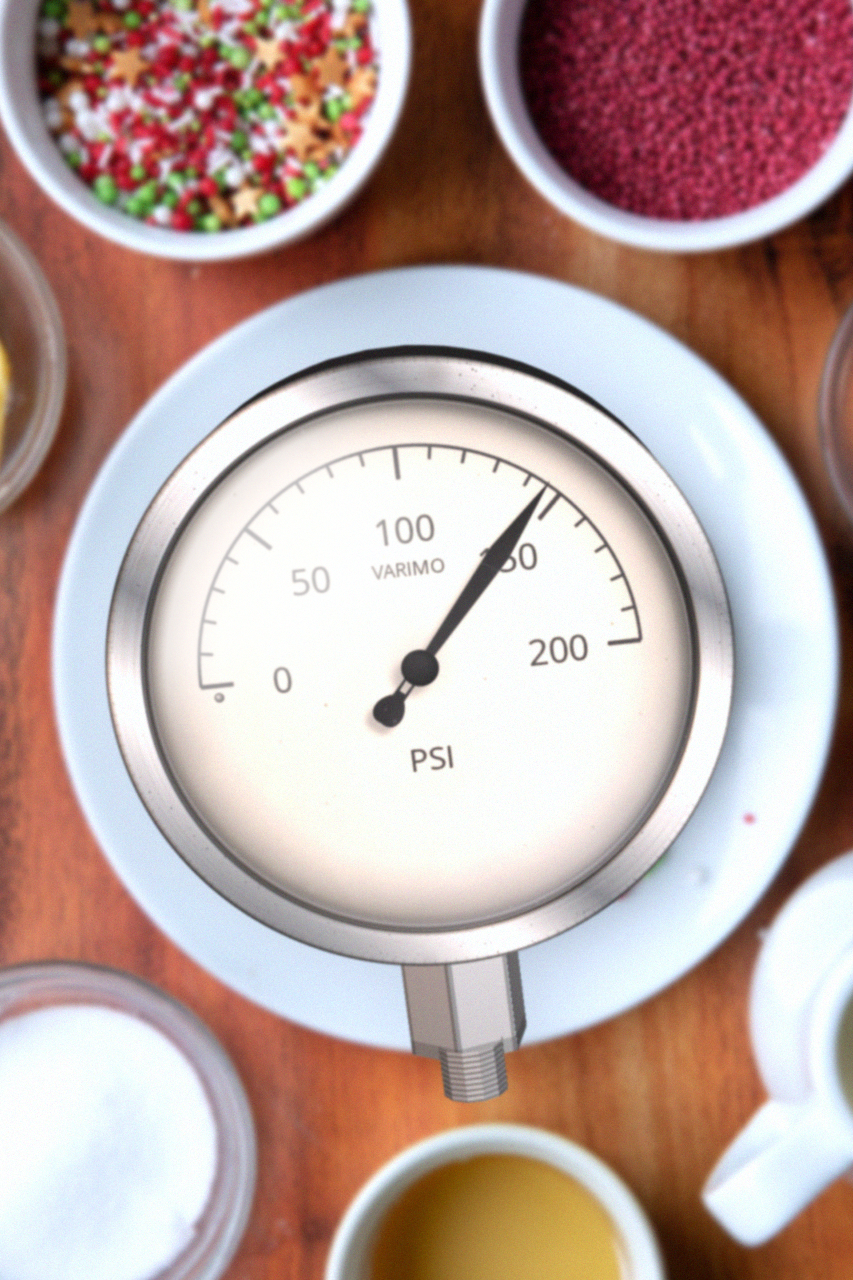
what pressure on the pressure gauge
145 psi
